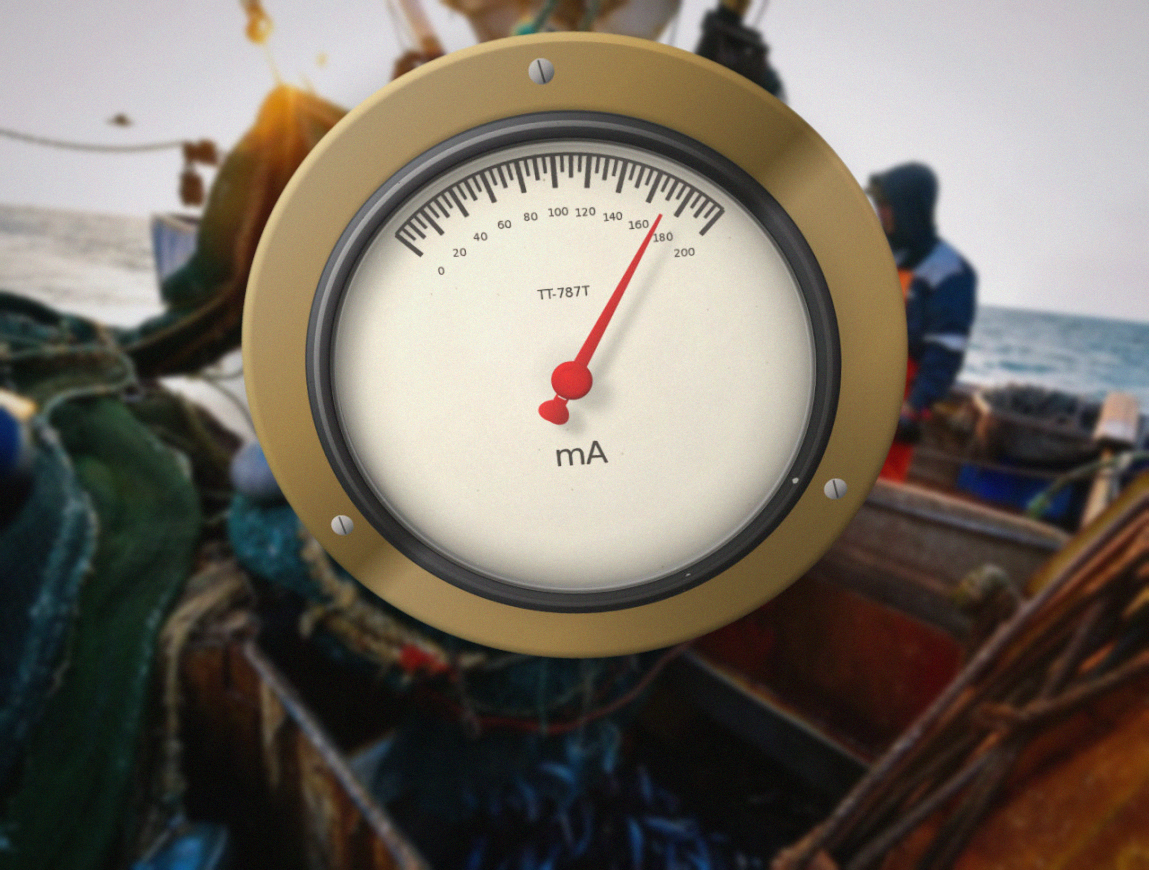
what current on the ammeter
170 mA
